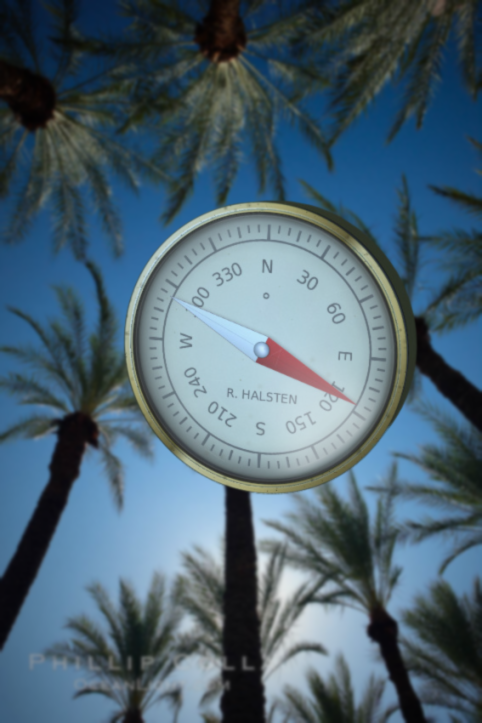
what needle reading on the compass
115 °
